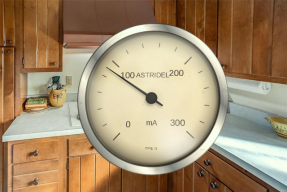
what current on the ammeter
90 mA
